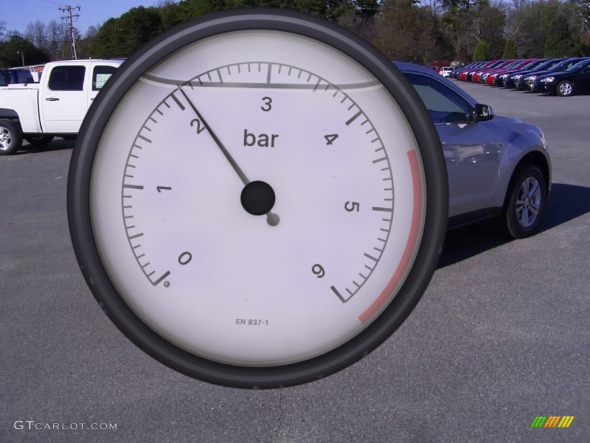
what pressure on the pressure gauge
2.1 bar
